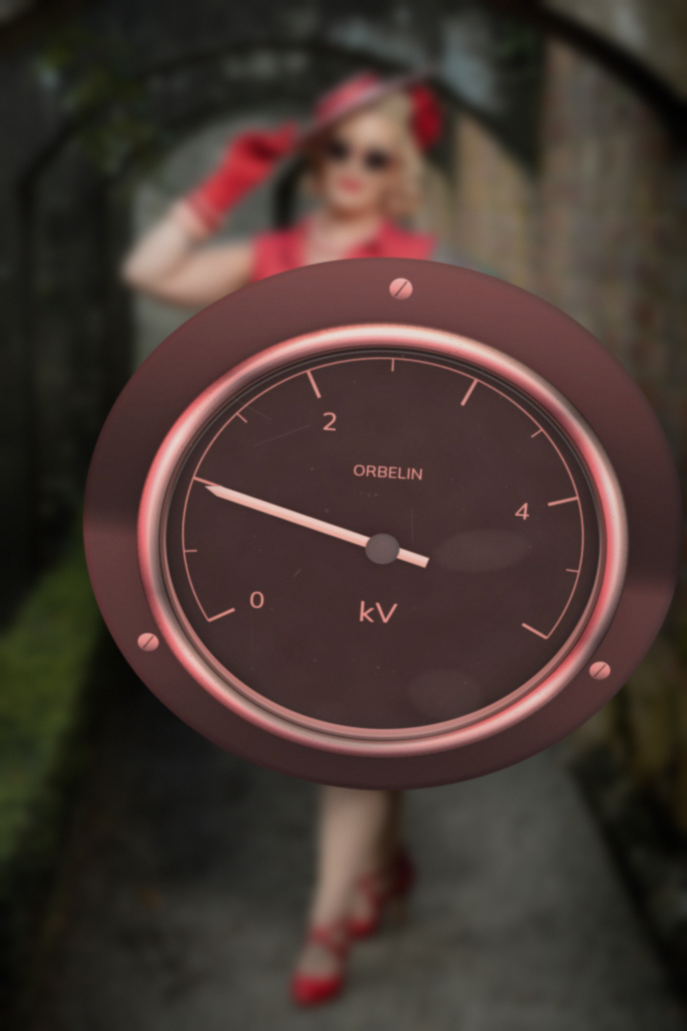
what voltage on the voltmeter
1 kV
